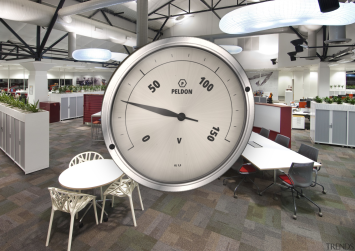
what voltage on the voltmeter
30 V
